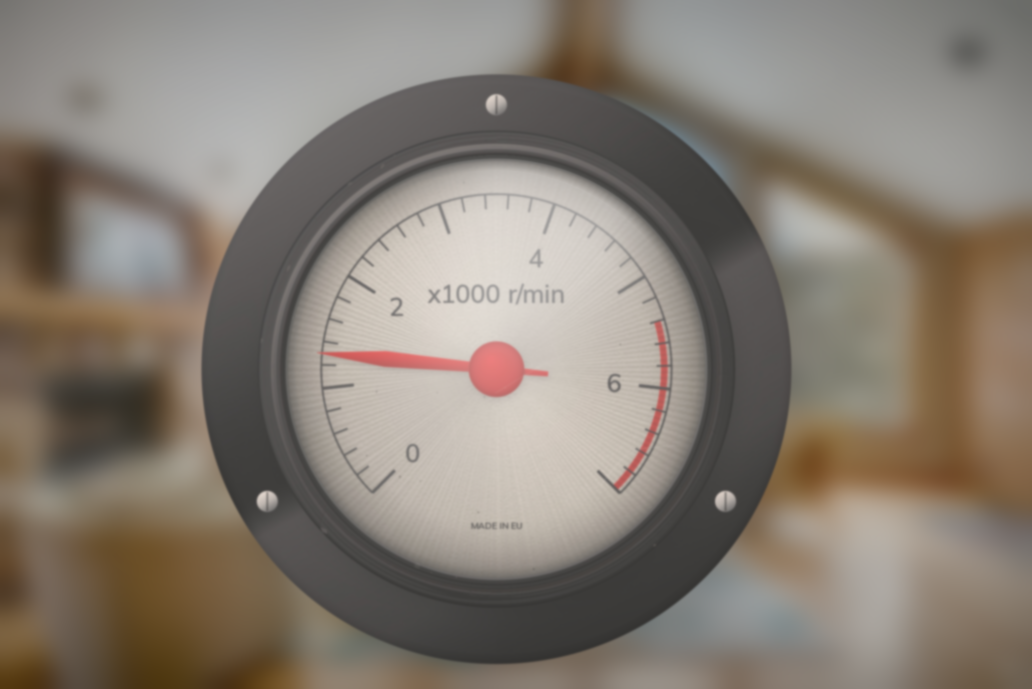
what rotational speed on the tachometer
1300 rpm
